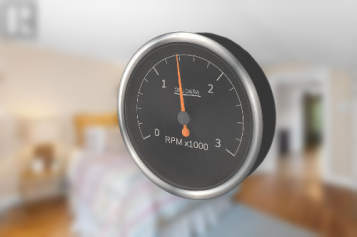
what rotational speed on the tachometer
1400 rpm
